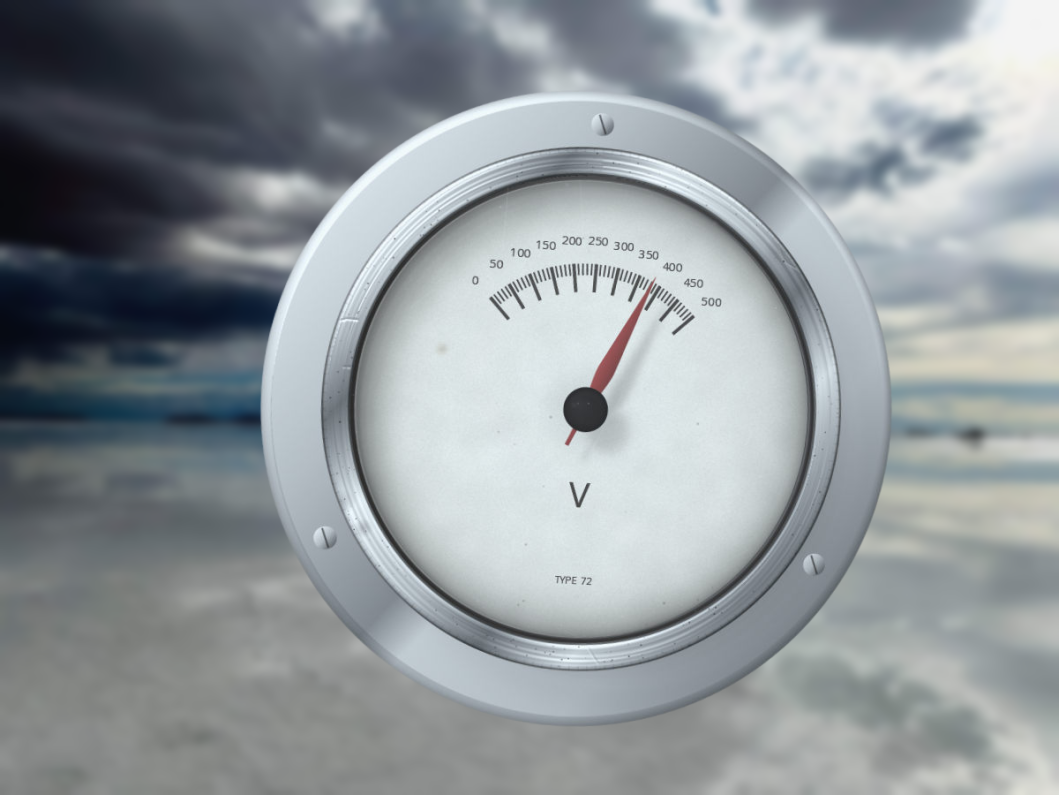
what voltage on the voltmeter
380 V
